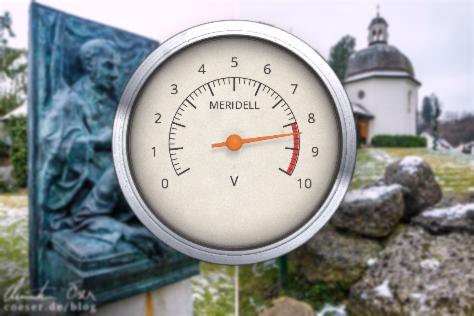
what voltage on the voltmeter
8.4 V
